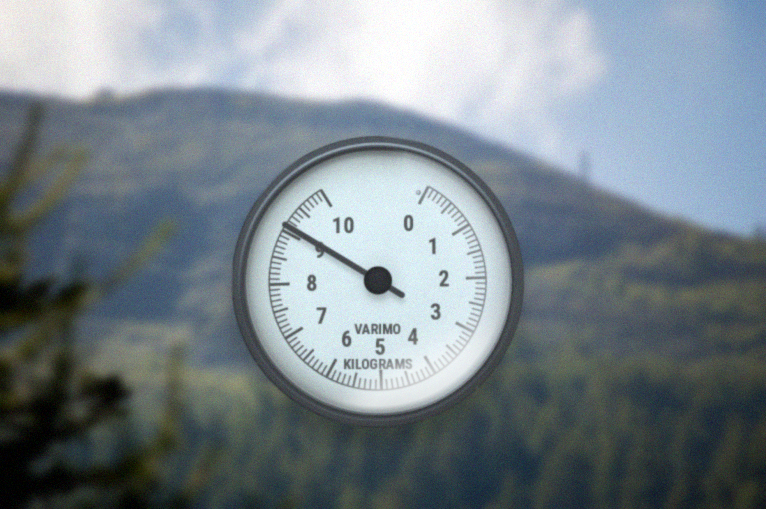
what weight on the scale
9.1 kg
